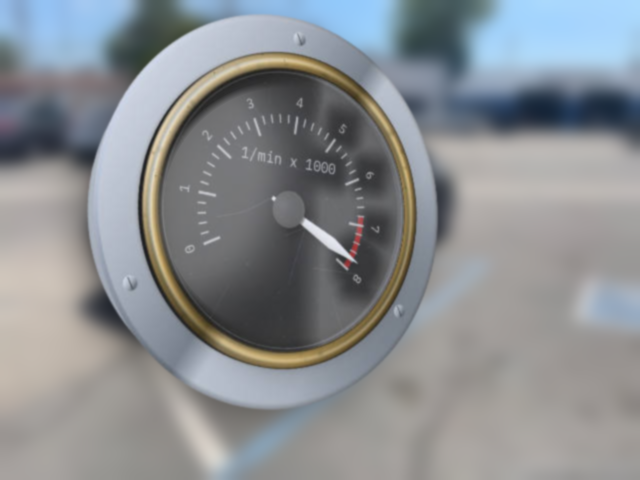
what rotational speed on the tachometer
7800 rpm
